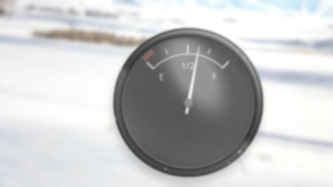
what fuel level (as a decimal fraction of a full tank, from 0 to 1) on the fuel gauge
0.625
